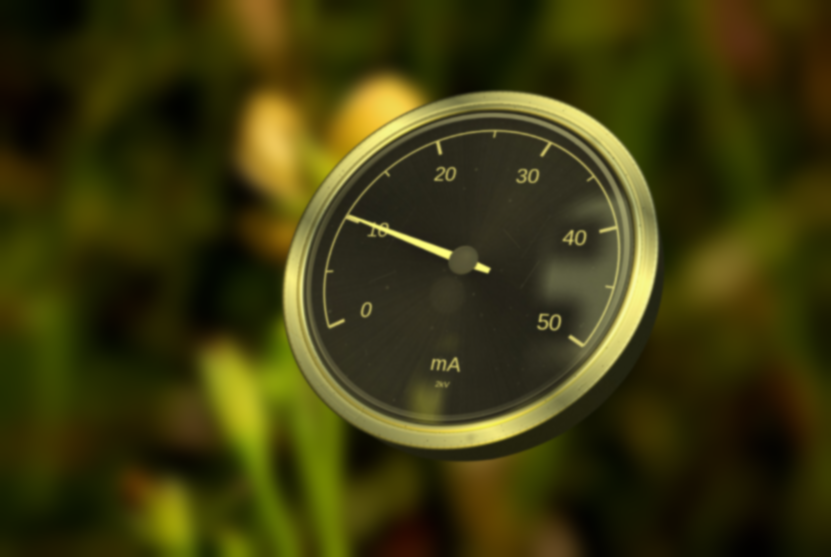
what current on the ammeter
10 mA
